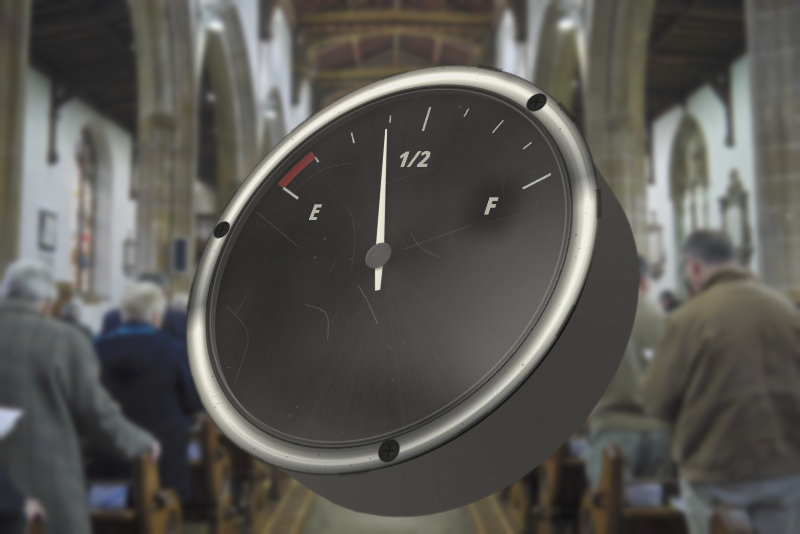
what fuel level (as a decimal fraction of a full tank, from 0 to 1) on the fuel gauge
0.375
